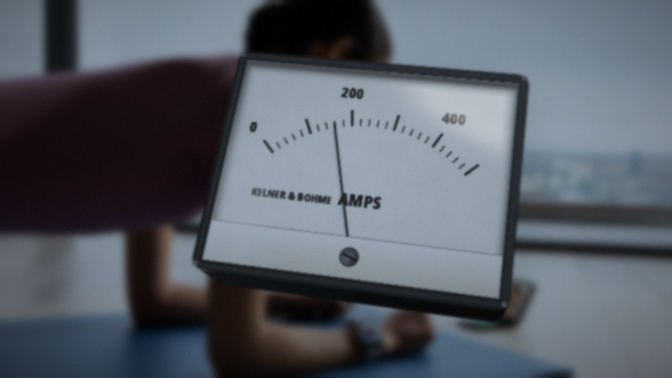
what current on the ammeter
160 A
